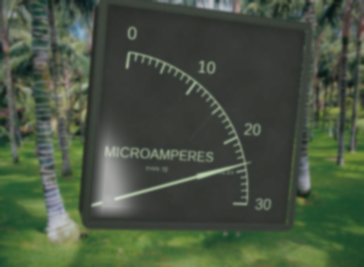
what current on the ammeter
24 µA
